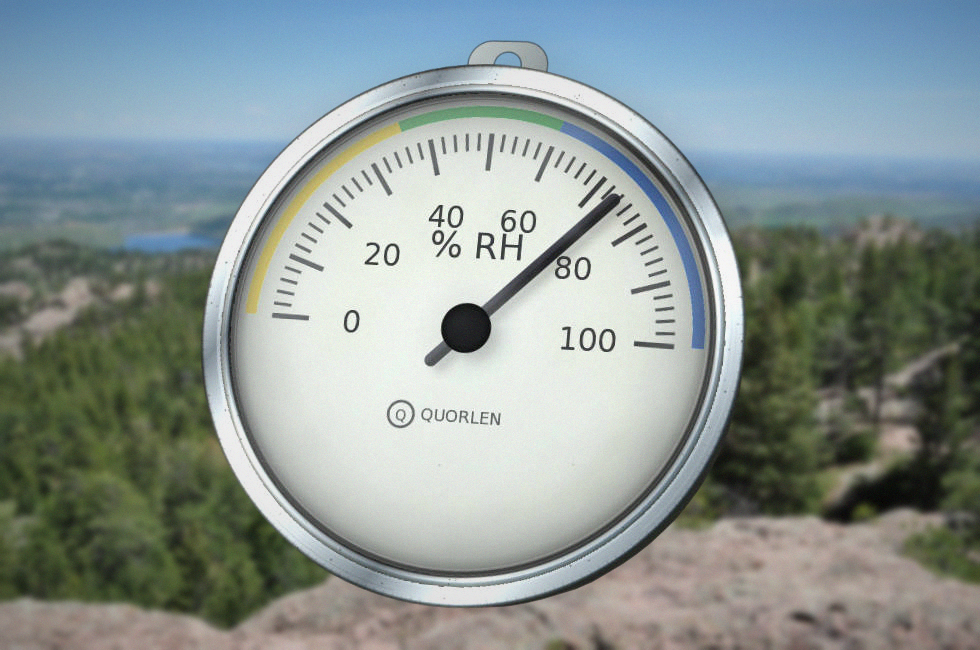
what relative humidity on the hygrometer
74 %
